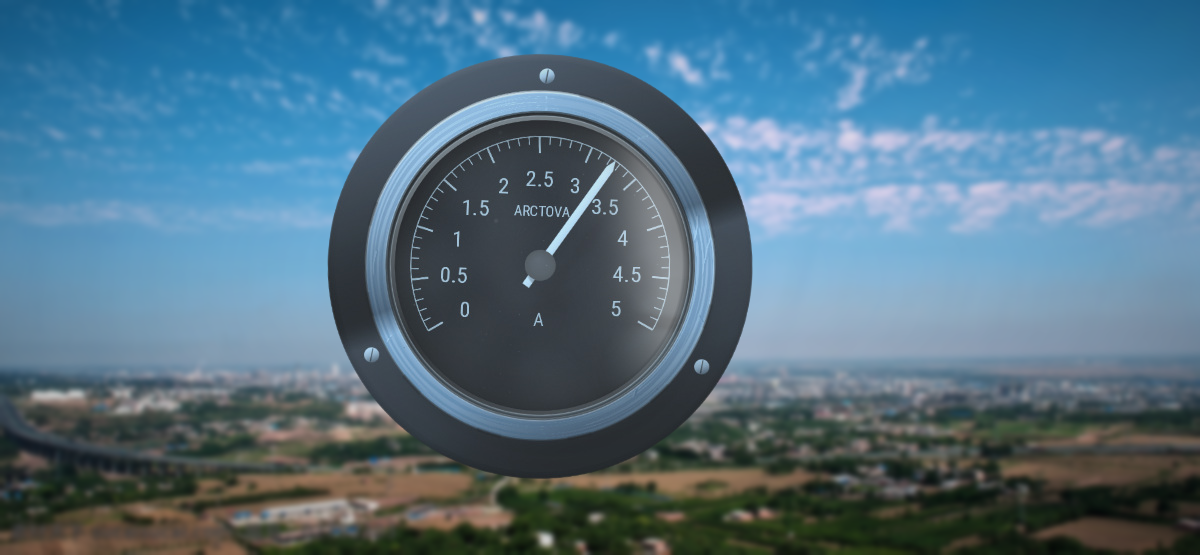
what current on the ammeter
3.25 A
